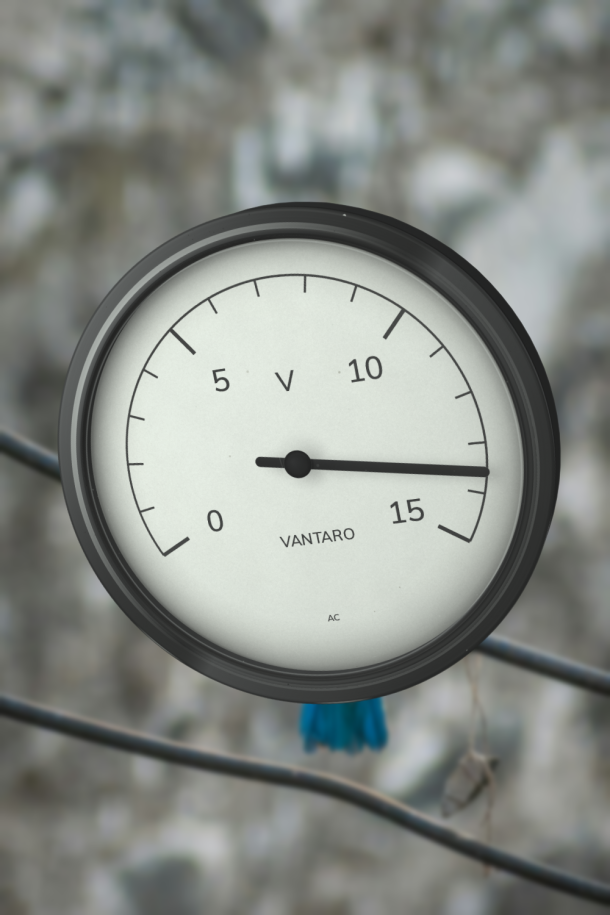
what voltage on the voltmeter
13.5 V
